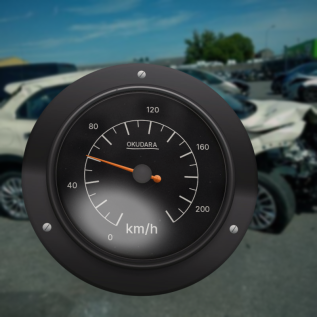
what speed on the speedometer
60 km/h
